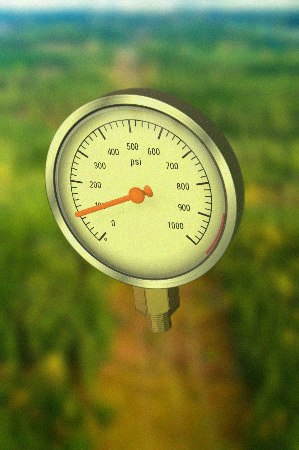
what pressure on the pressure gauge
100 psi
